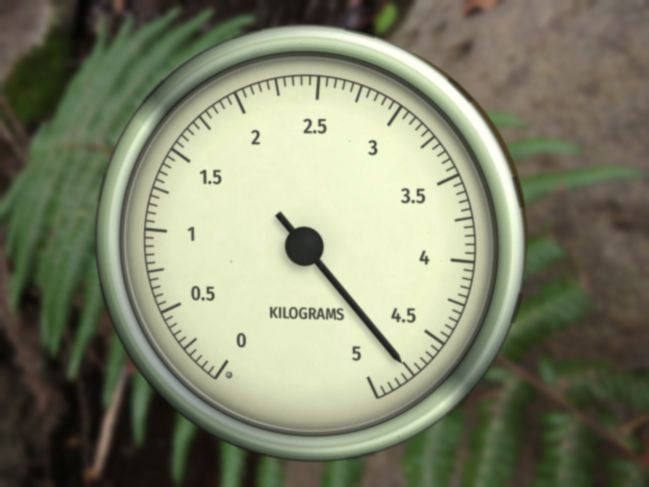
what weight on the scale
4.75 kg
